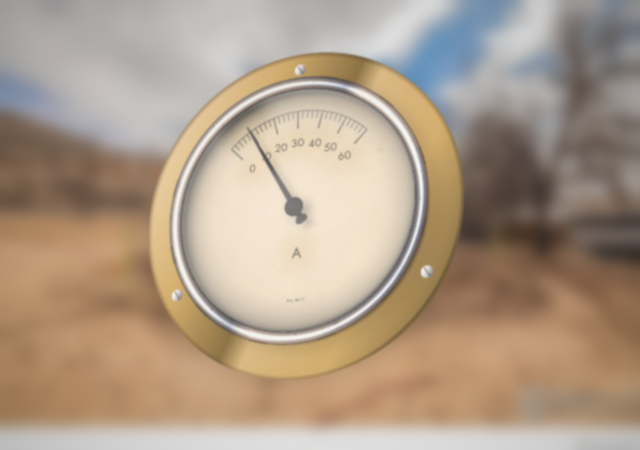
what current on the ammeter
10 A
